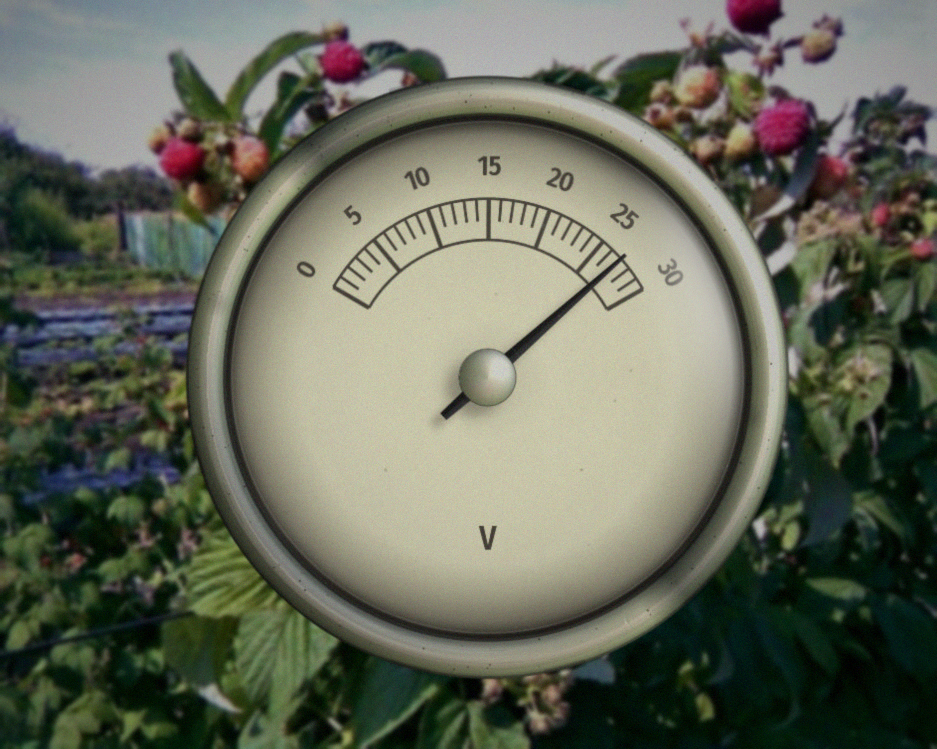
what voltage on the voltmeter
27 V
